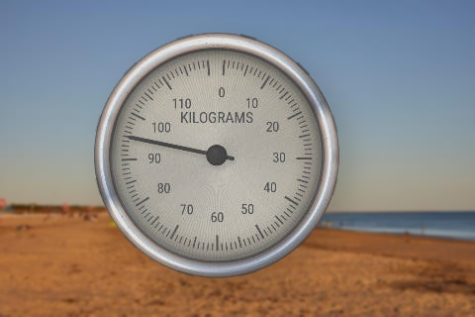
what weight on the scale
95 kg
